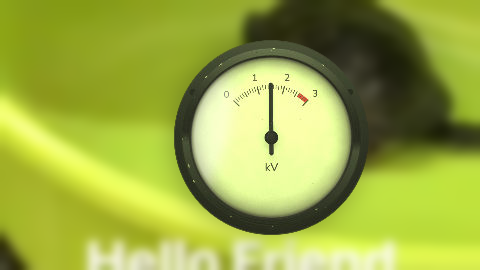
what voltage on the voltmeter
1.5 kV
